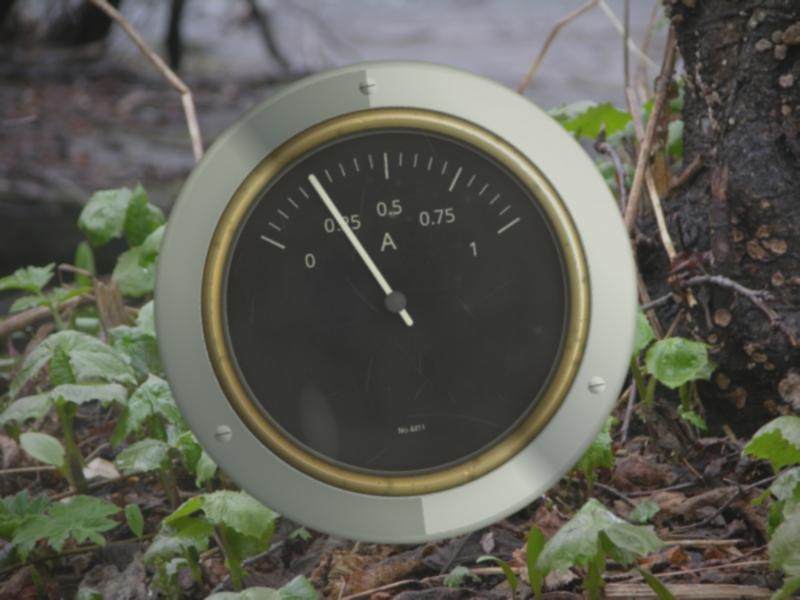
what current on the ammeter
0.25 A
